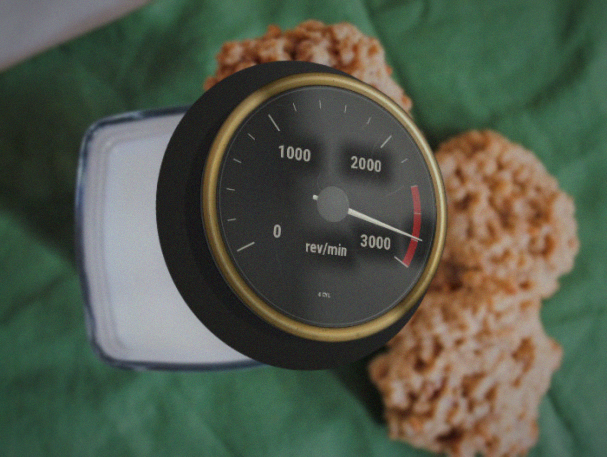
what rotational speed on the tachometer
2800 rpm
